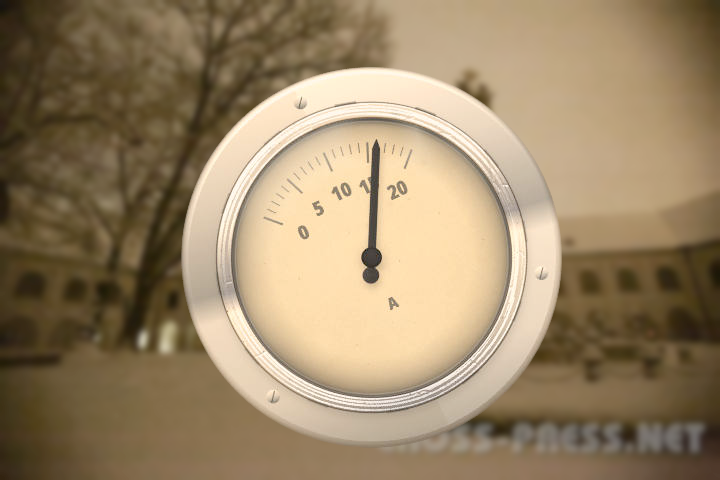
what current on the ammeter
16 A
